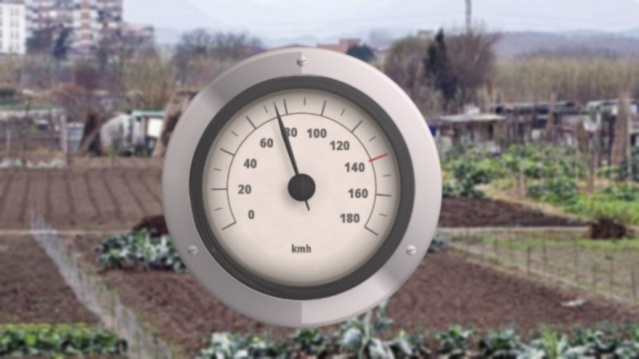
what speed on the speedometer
75 km/h
